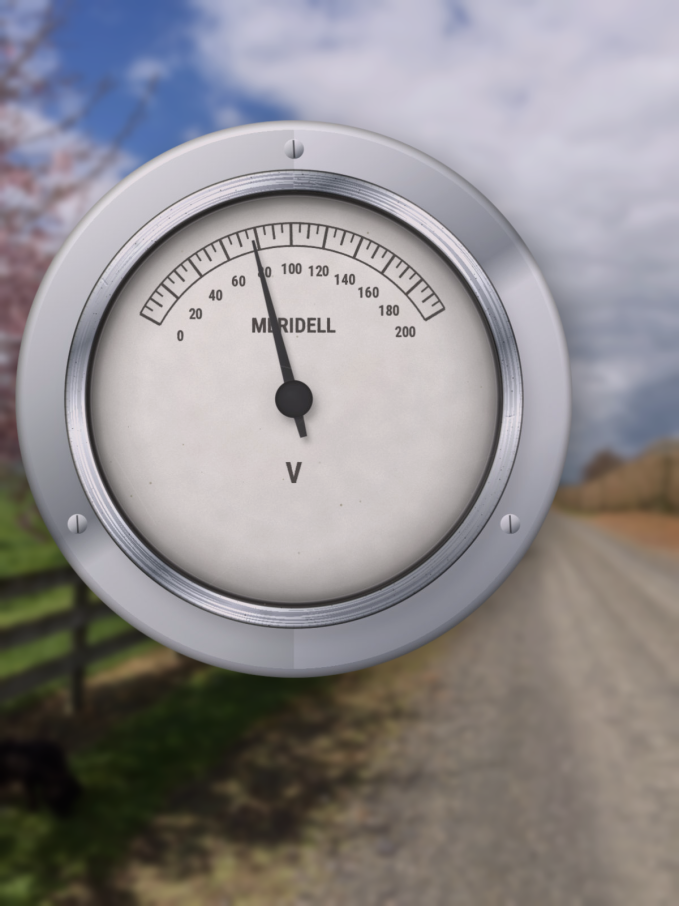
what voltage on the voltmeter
77.5 V
